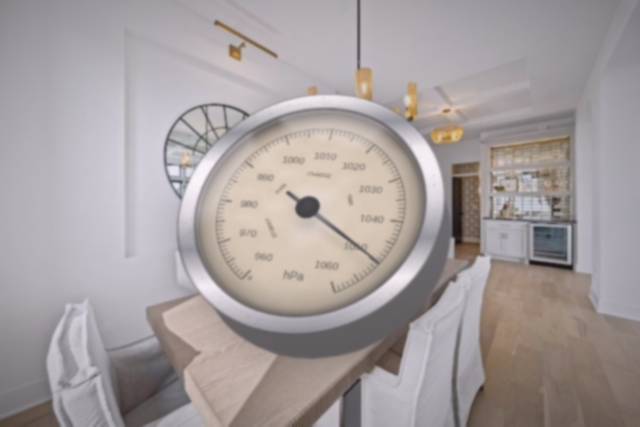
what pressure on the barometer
1050 hPa
